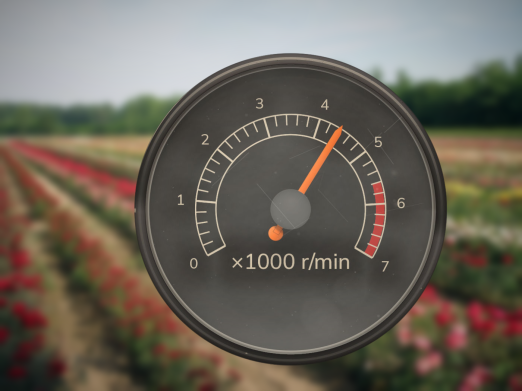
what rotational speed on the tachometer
4400 rpm
